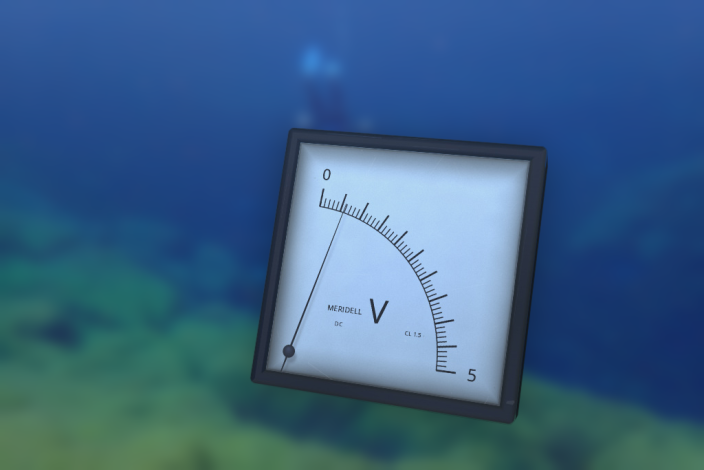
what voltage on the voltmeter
0.6 V
